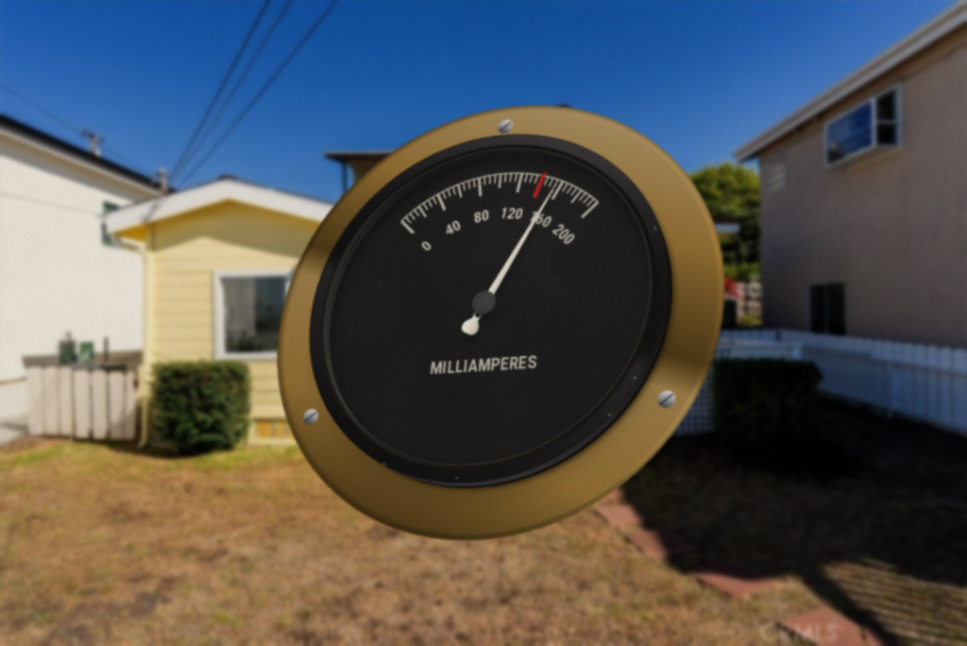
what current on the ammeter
160 mA
